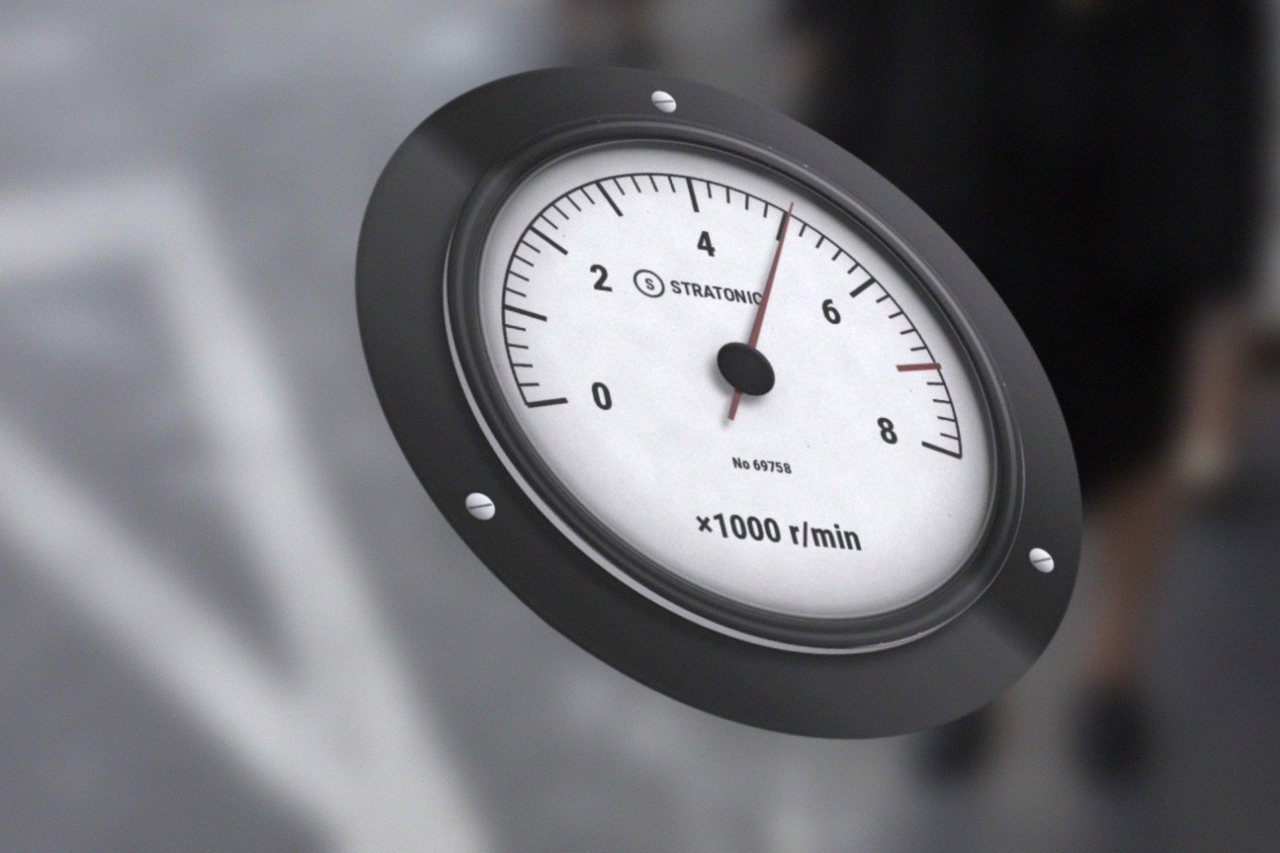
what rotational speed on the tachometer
5000 rpm
